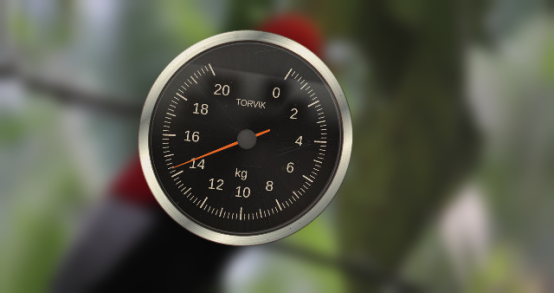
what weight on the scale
14.4 kg
